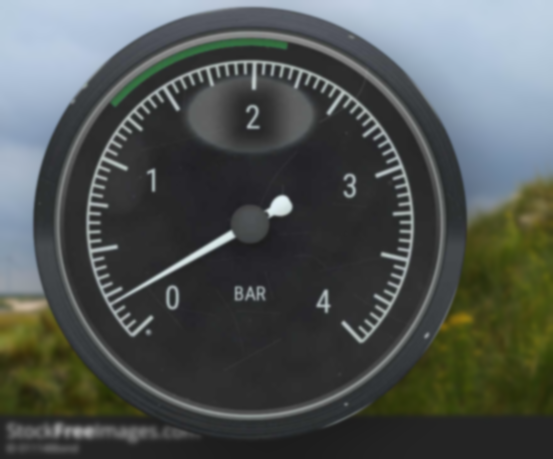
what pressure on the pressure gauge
0.2 bar
